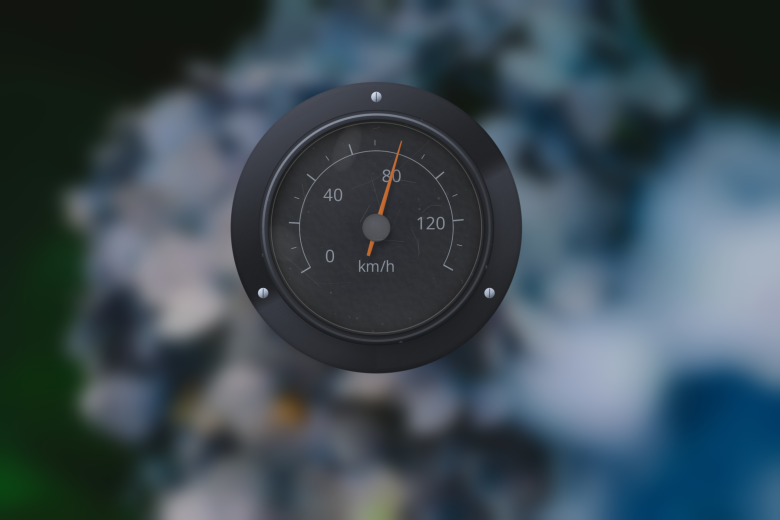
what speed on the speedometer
80 km/h
